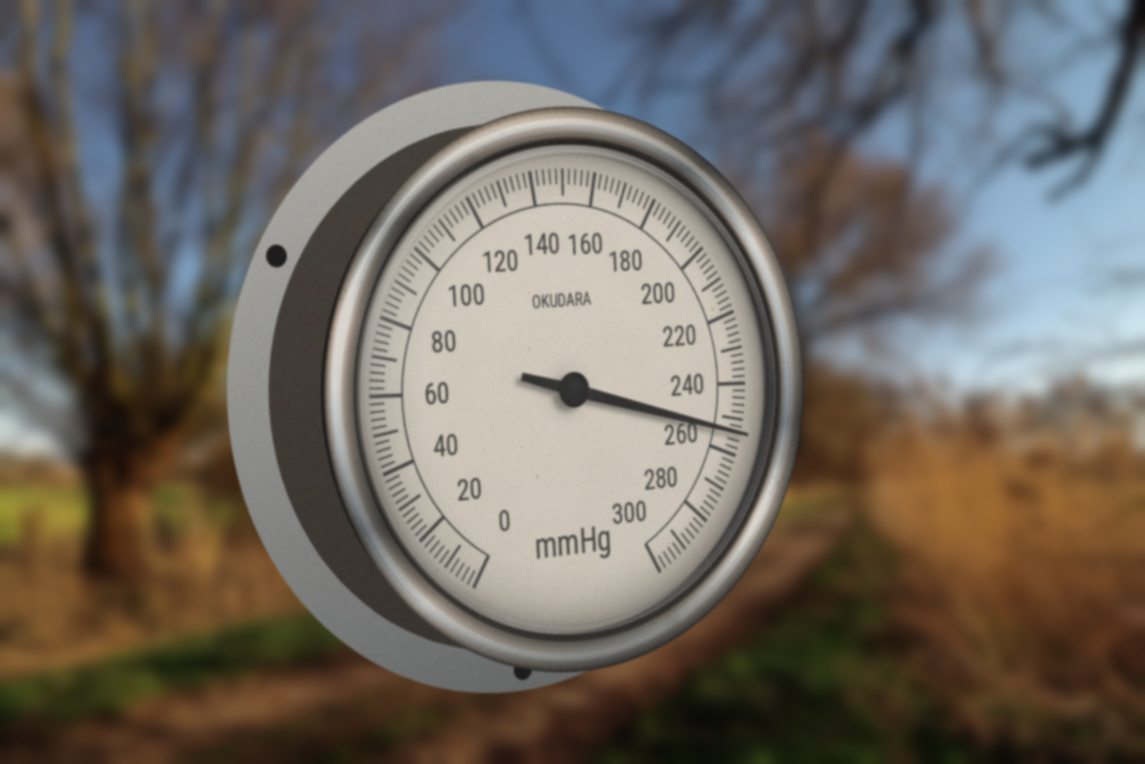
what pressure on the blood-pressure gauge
254 mmHg
